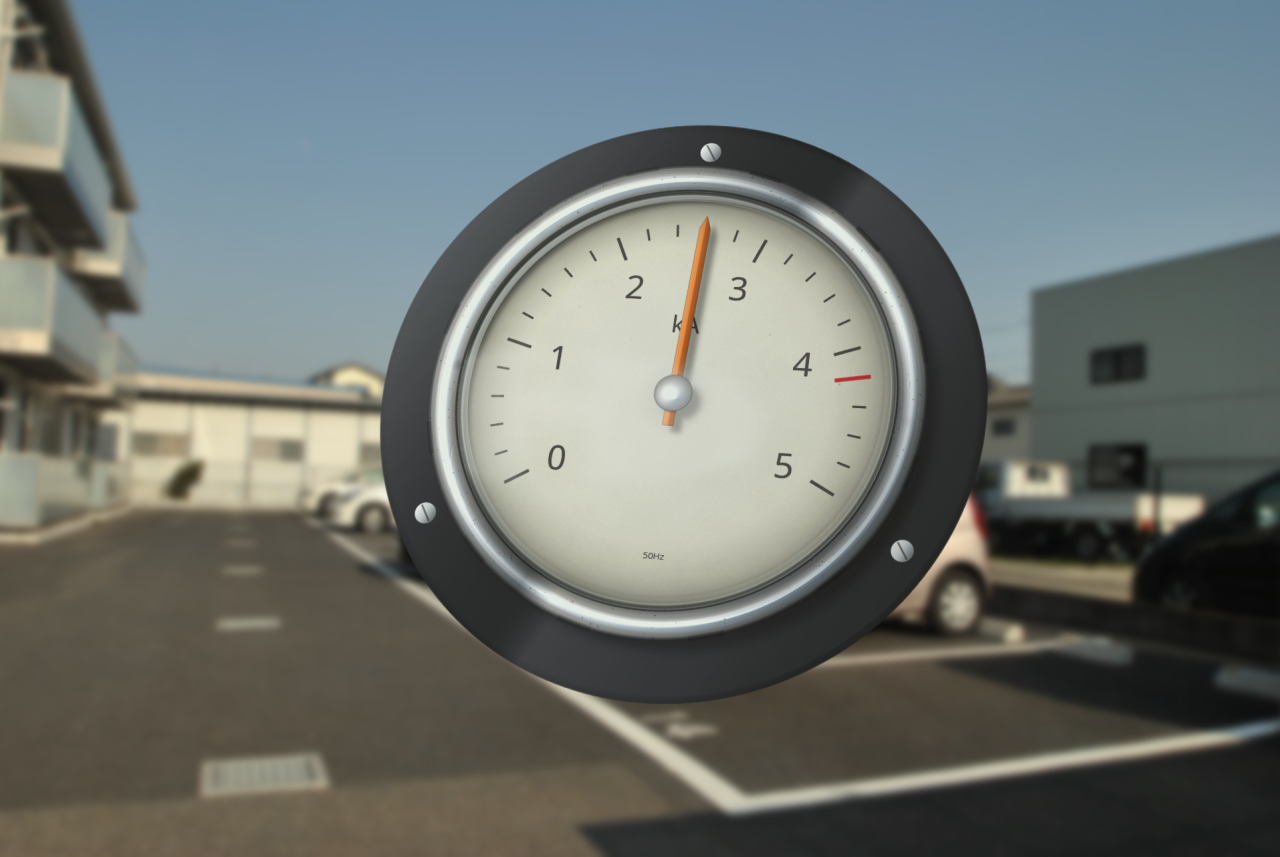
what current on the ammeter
2.6 kA
